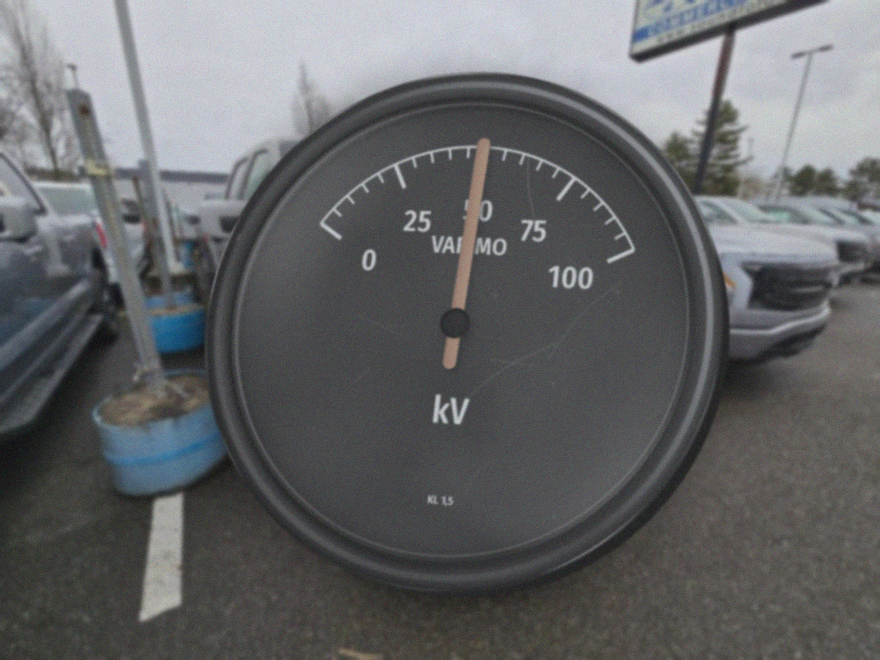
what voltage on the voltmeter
50 kV
